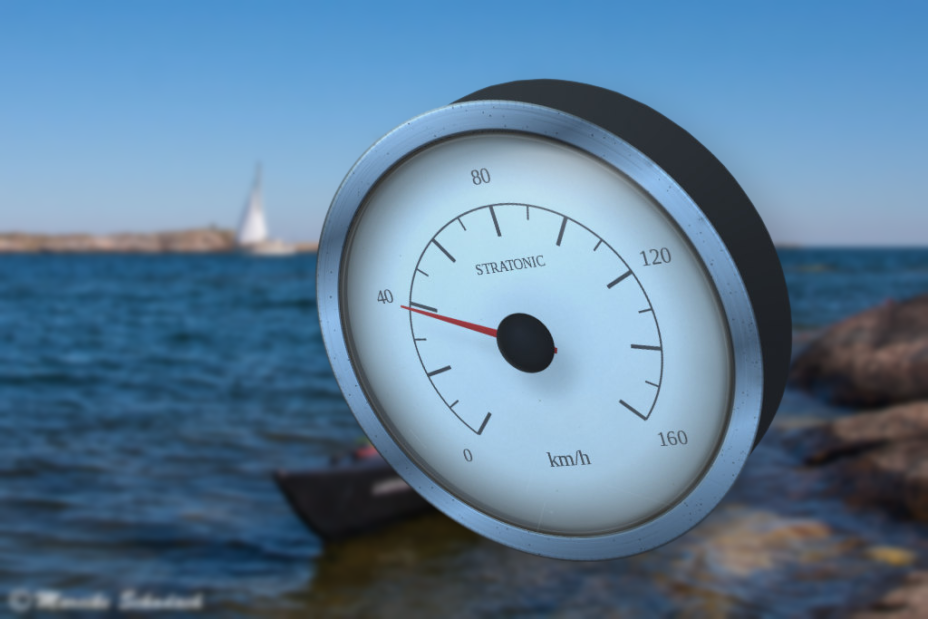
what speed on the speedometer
40 km/h
